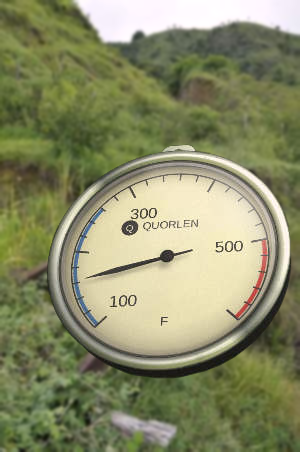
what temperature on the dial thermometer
160 °F
